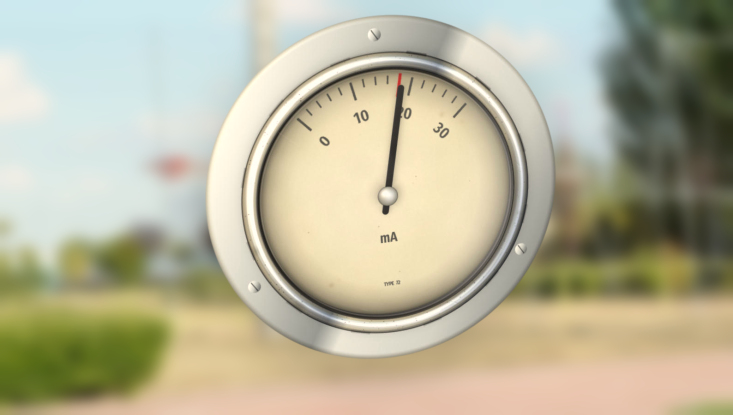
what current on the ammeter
18 mA
